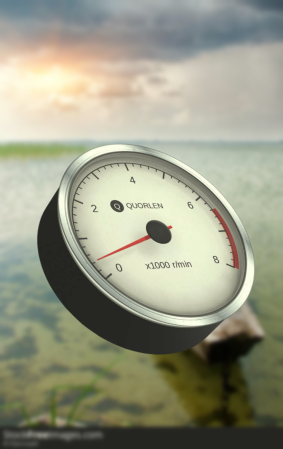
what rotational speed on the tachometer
400 rpm
